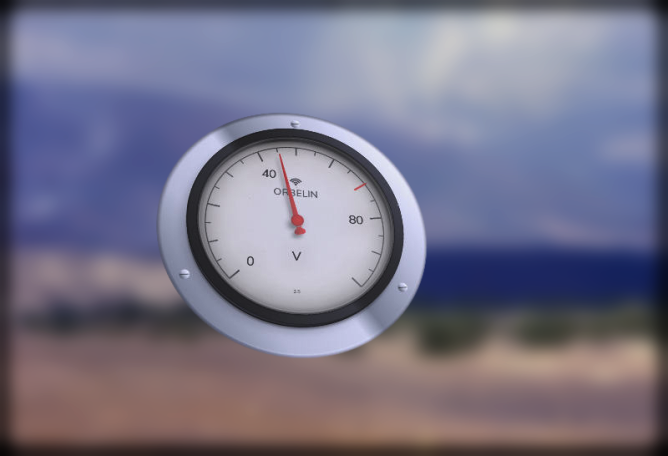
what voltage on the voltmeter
45 V
